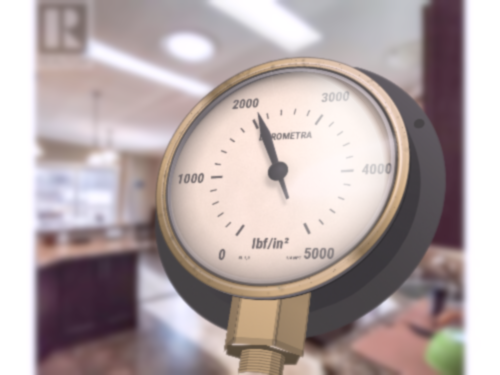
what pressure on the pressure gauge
2100 psi
